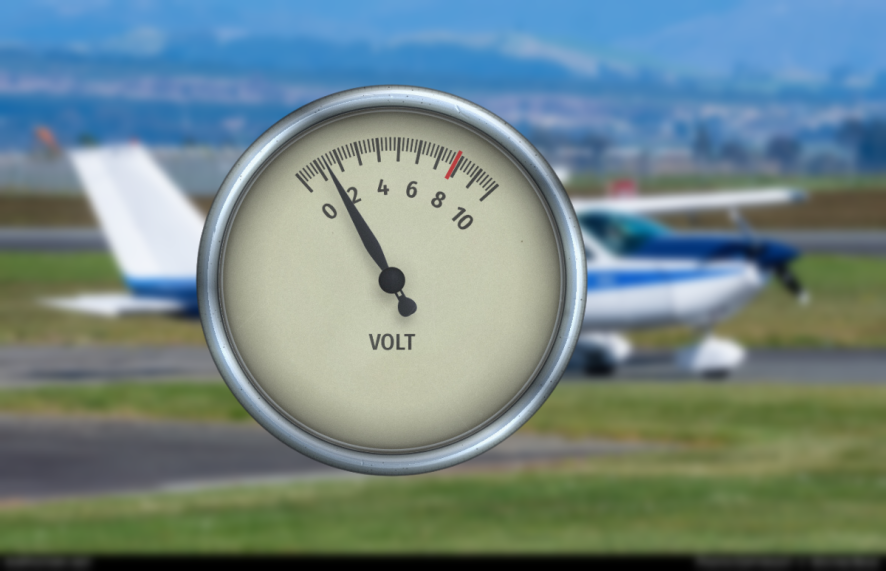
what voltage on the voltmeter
1.4 V
